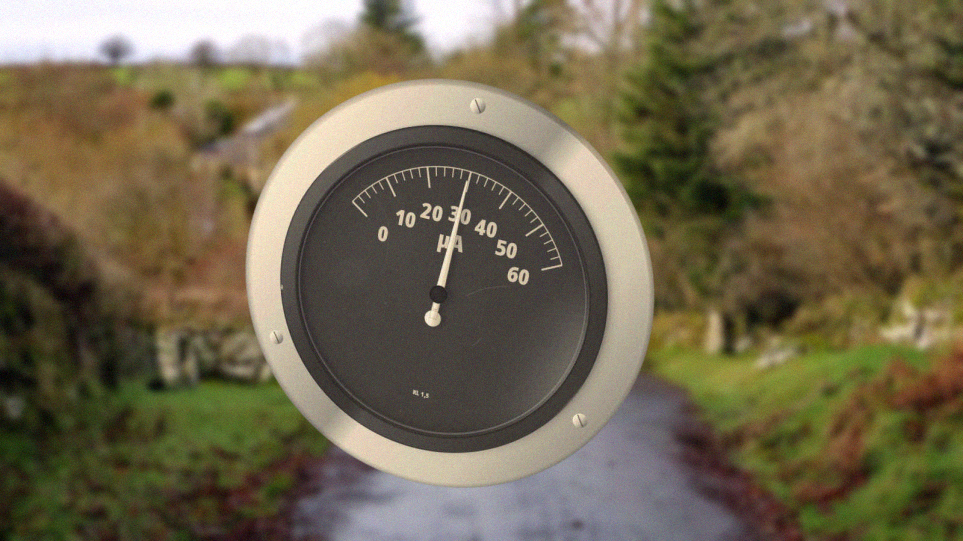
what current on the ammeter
30 µA
